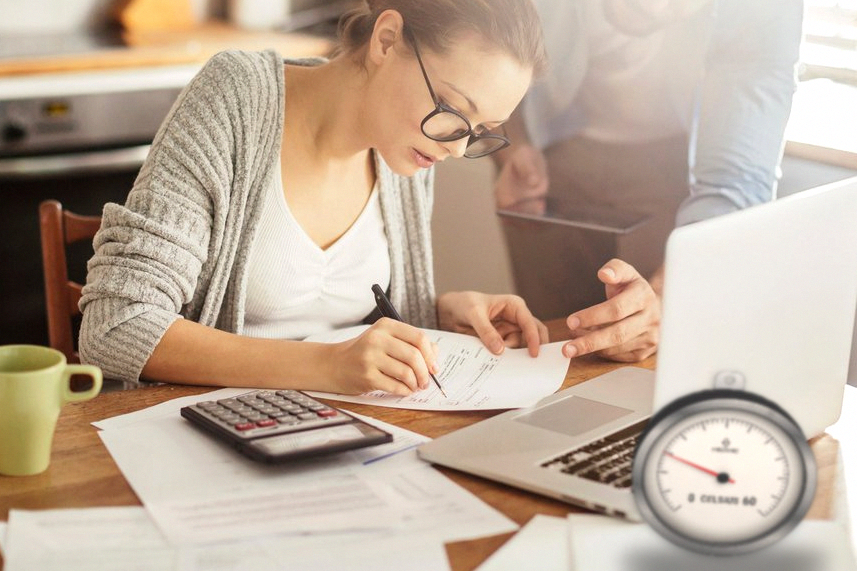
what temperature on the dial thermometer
15 °C
